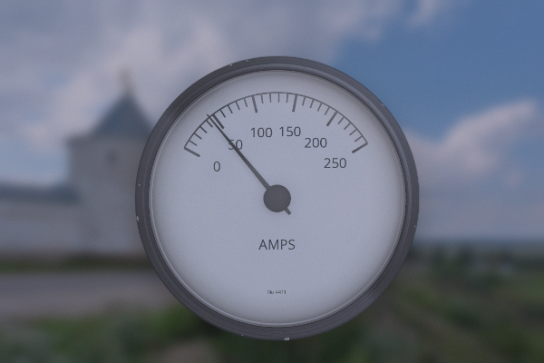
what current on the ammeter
45 A
